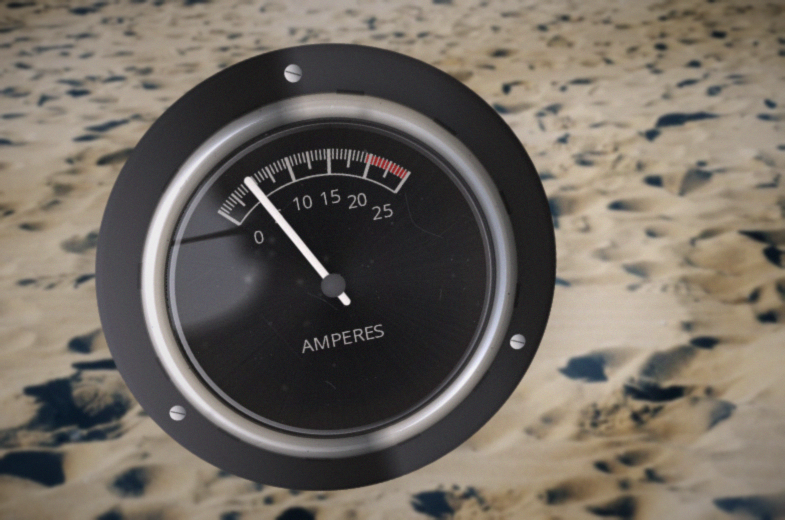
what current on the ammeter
5 A
